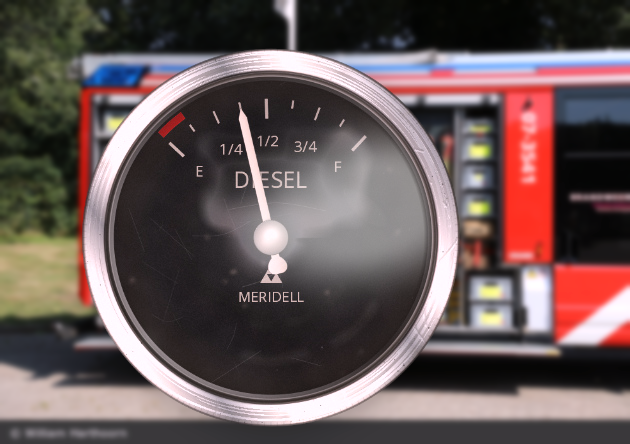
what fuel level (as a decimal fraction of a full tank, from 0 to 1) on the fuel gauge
0.375
